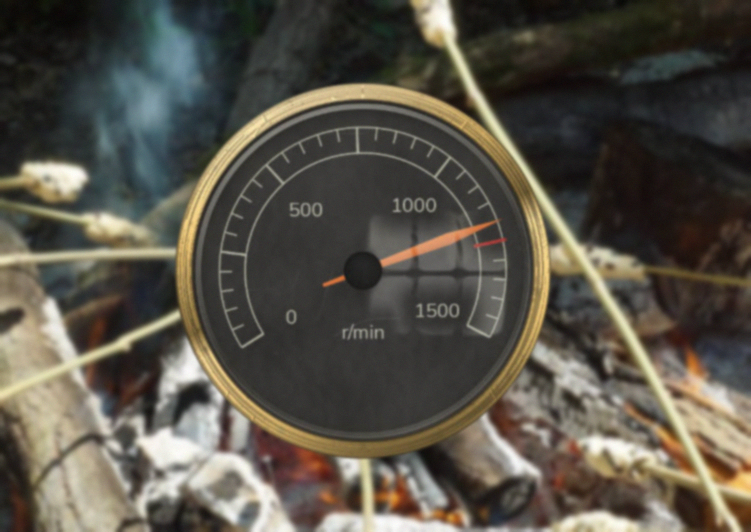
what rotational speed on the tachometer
1200 rpm
